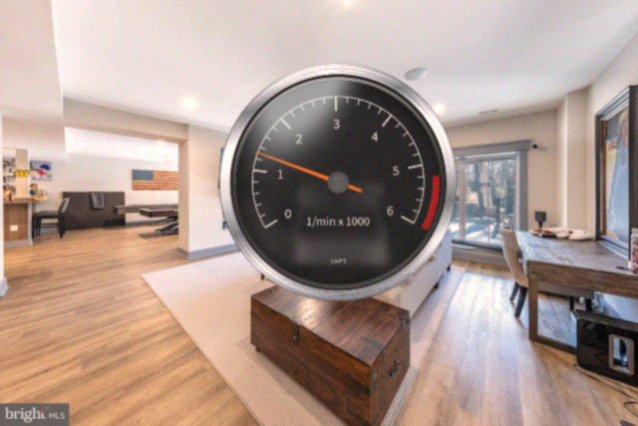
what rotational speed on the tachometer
1300 rpm
